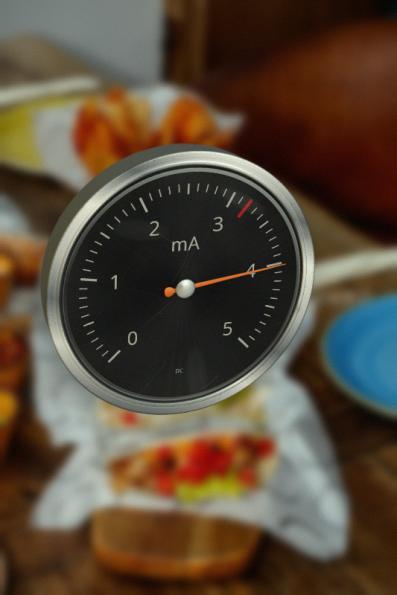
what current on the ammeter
4 mA
